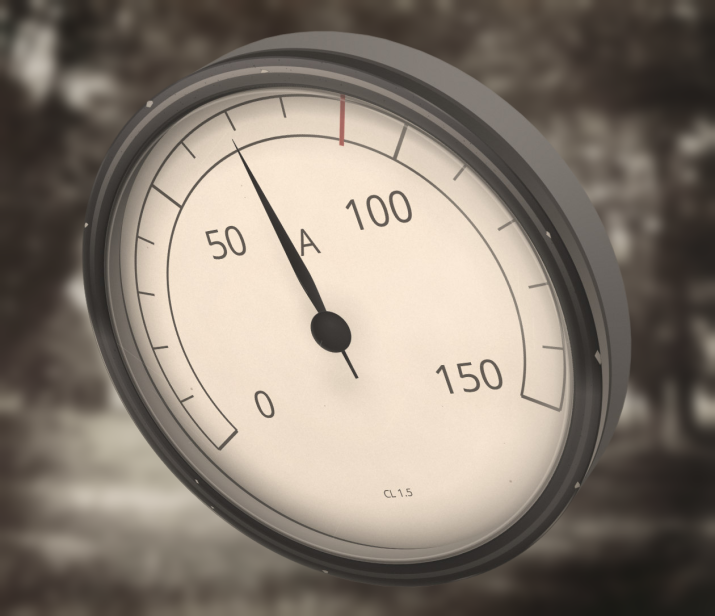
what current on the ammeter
70 A
